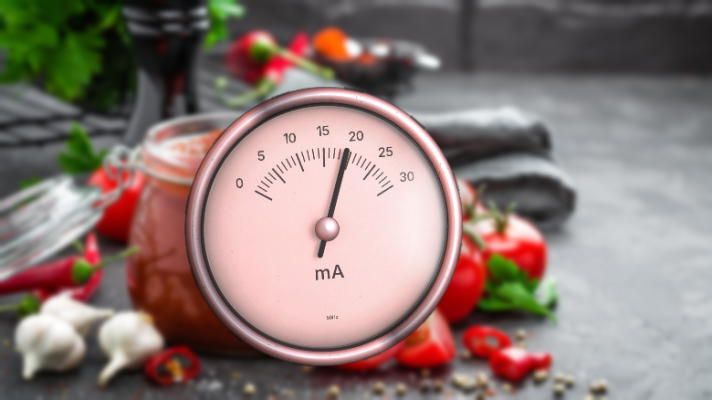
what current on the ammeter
19 mA
